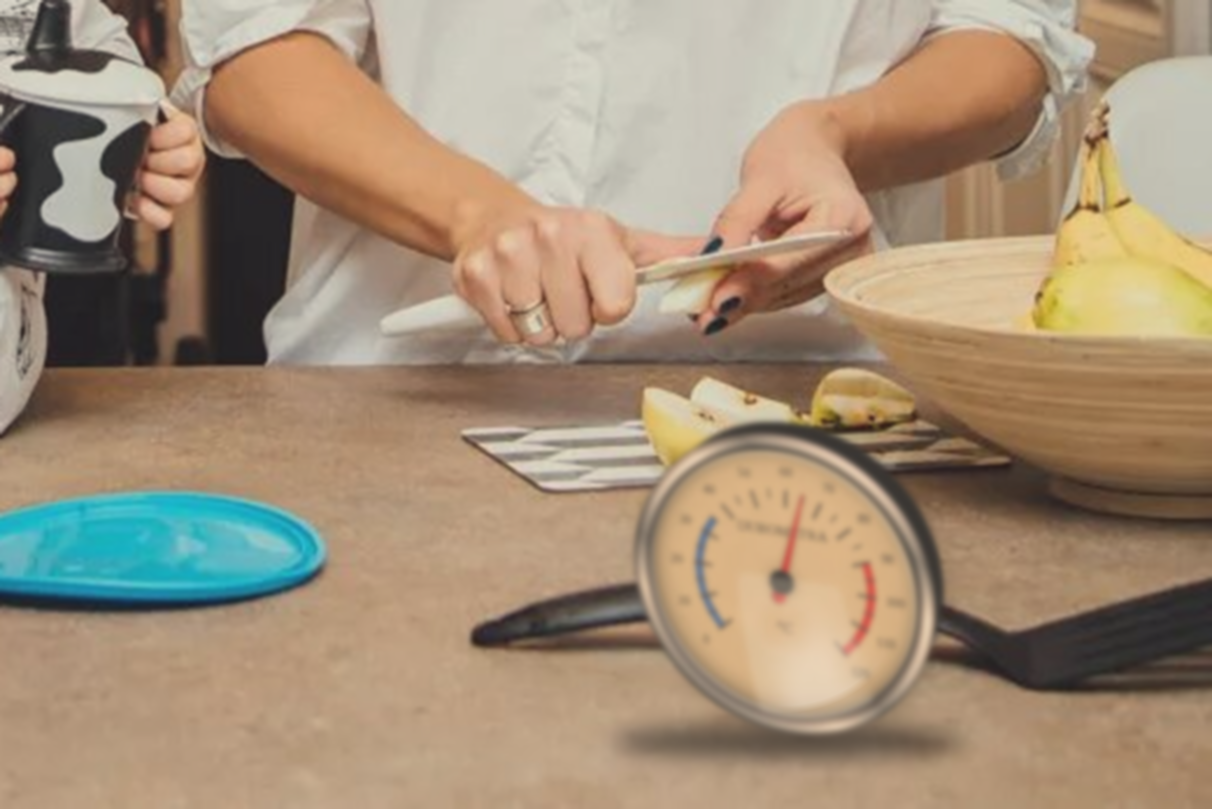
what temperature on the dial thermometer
65 °C
